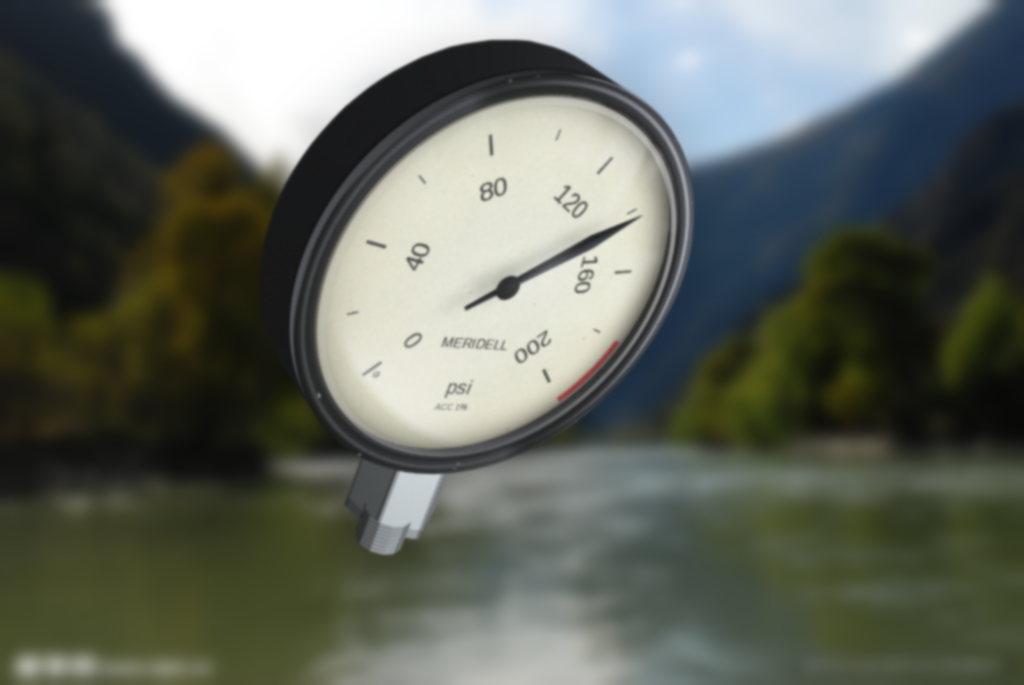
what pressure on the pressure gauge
140 psi
